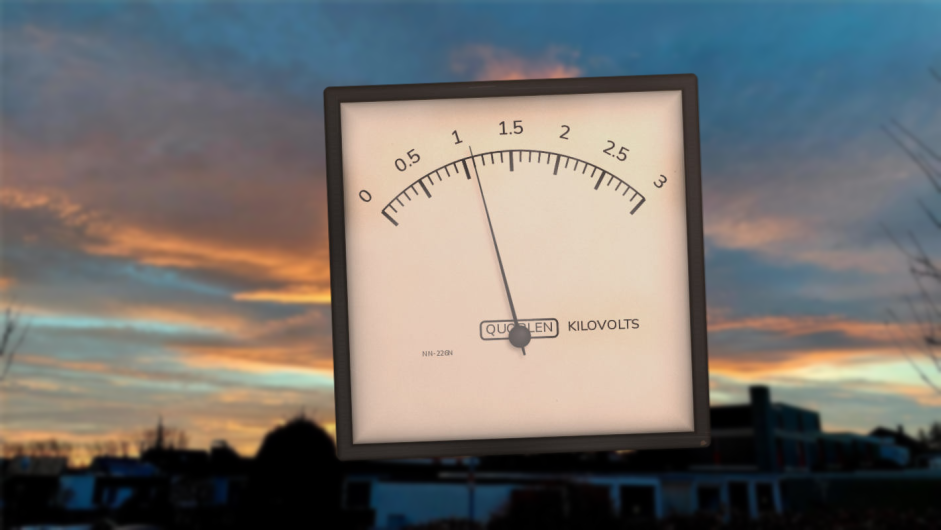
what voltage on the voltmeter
1.1 kV
